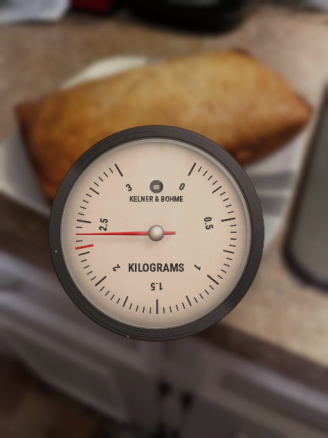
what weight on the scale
2.4 kg
